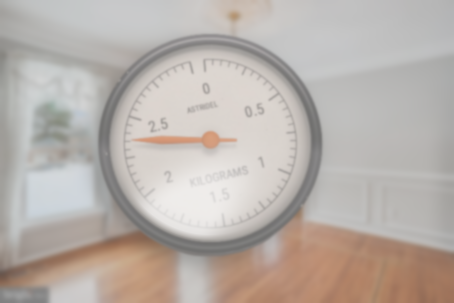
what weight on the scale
2.35 kg
